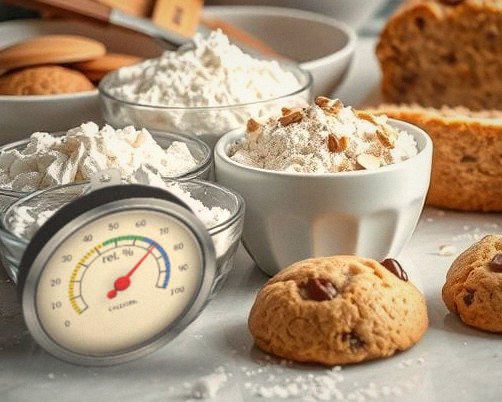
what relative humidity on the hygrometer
70 %
